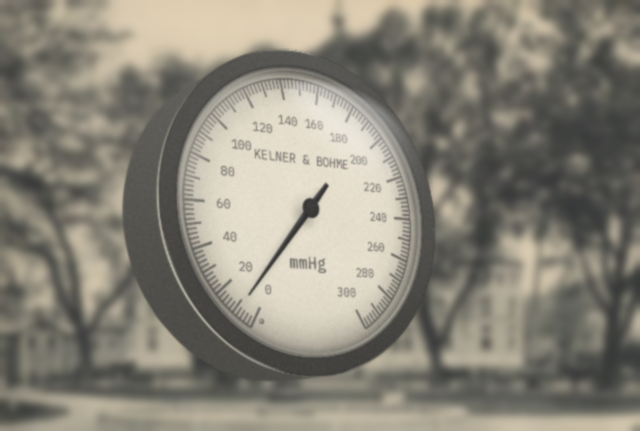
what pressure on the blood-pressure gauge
10 mmHg
